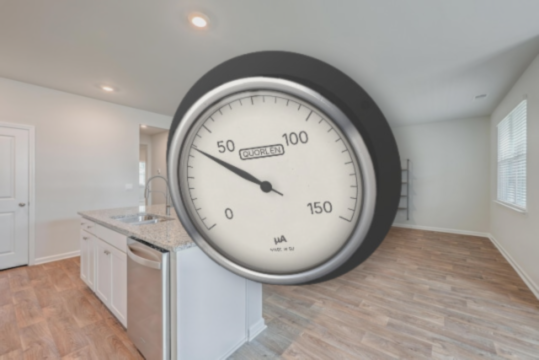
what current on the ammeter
40 µA
